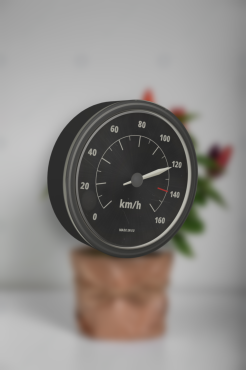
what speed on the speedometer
120 km/h
